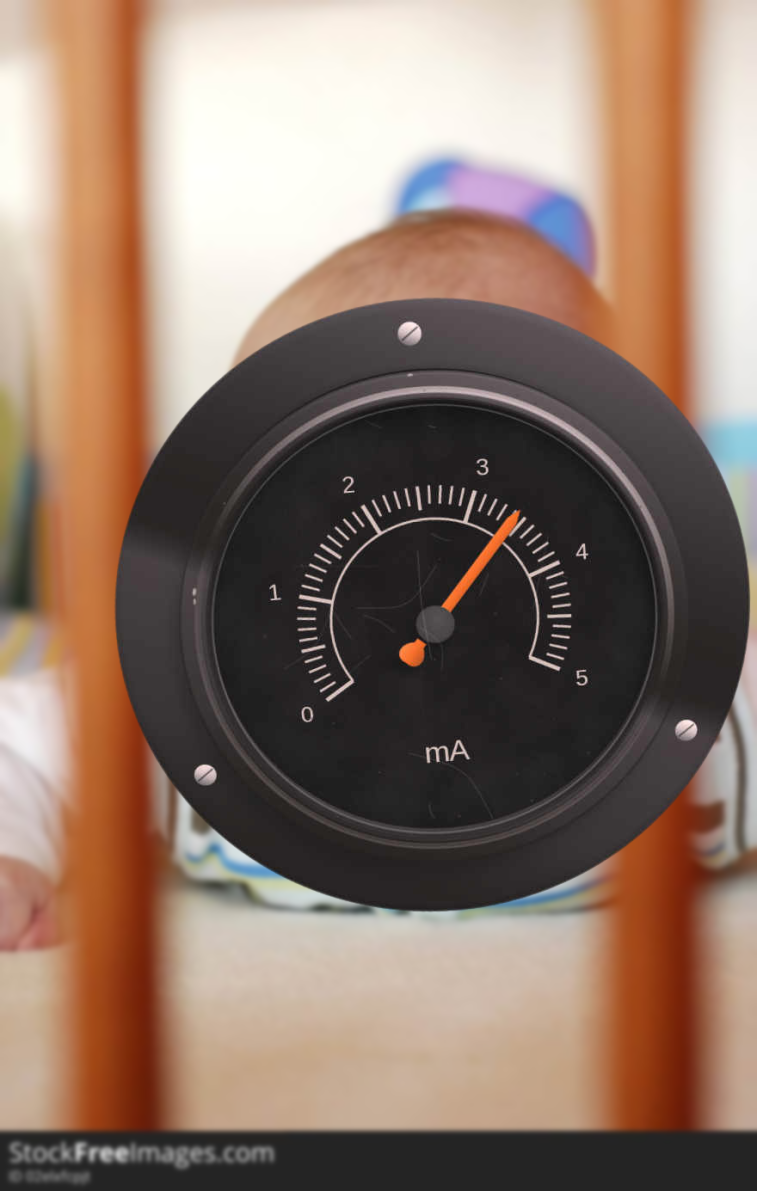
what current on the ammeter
3.4 mA
